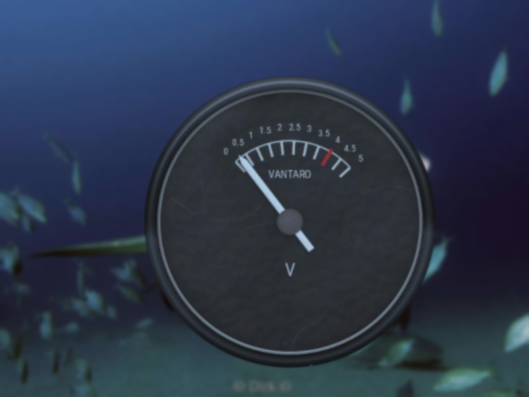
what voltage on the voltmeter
0.25 V
